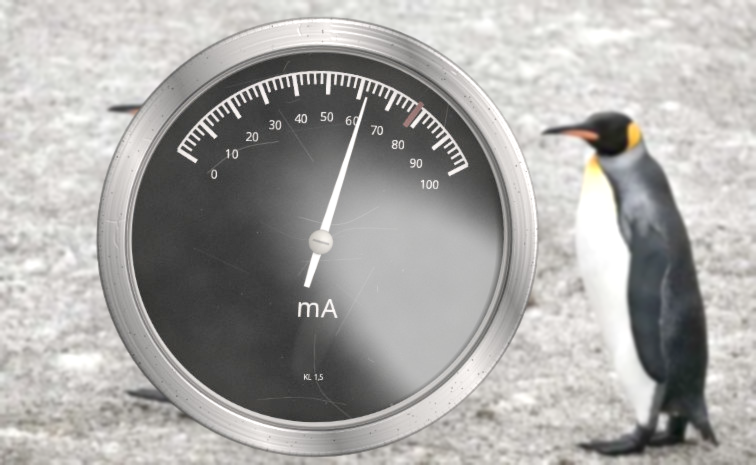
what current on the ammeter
62 mA
